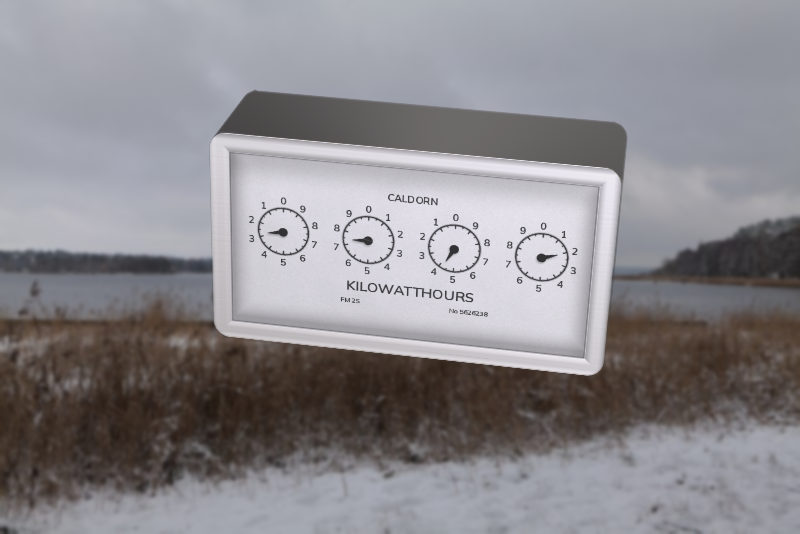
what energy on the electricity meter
2742 kWh
